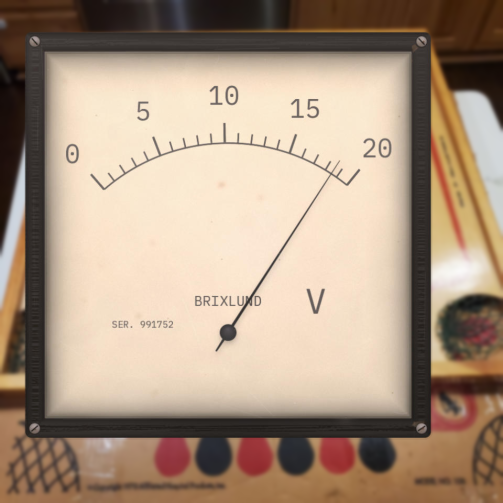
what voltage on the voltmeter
18.5 V
